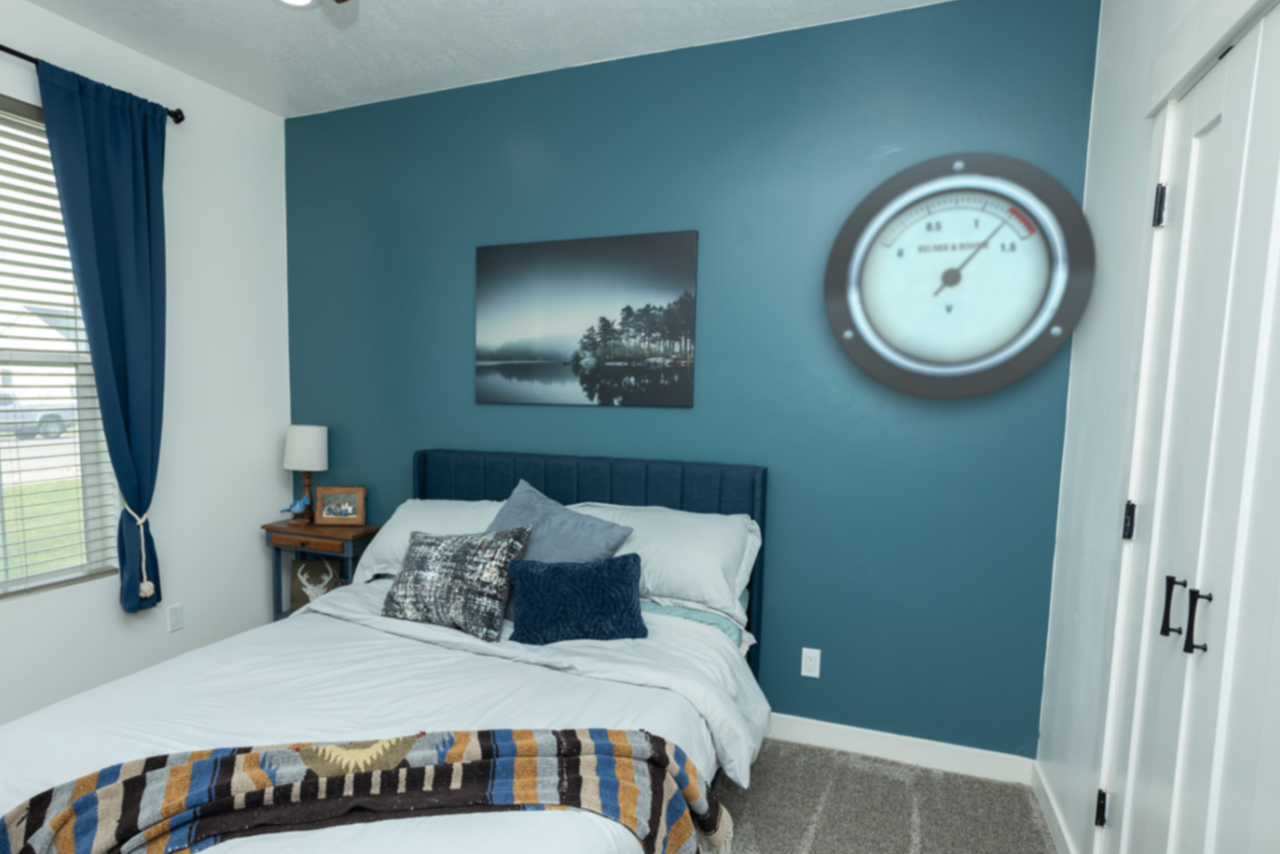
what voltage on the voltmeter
1.25 V
